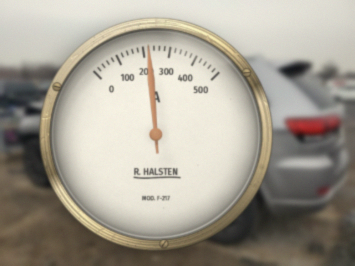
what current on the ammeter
220 A
